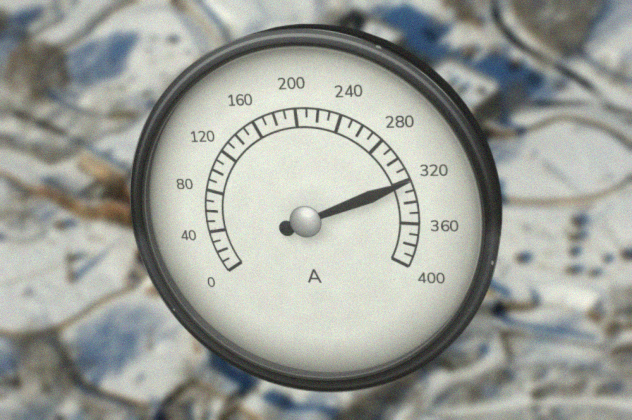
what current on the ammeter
320 A
